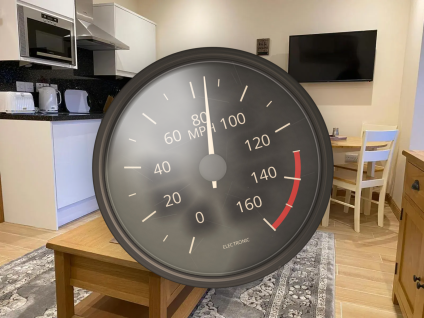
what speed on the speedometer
85 mph
